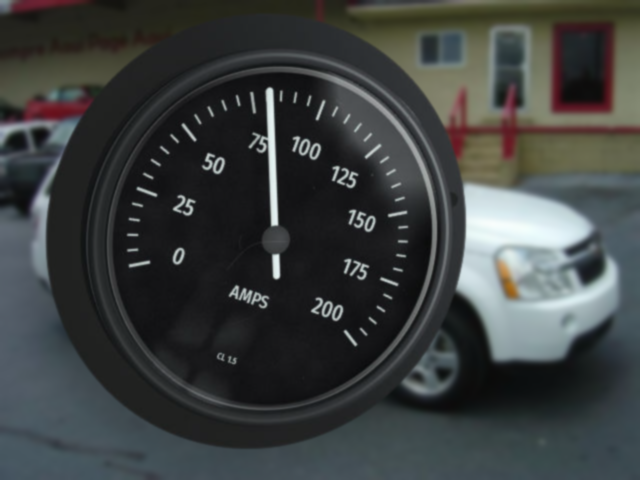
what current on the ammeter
80 A
